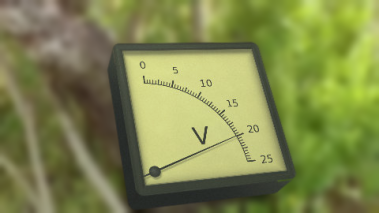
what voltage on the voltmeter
20 V
